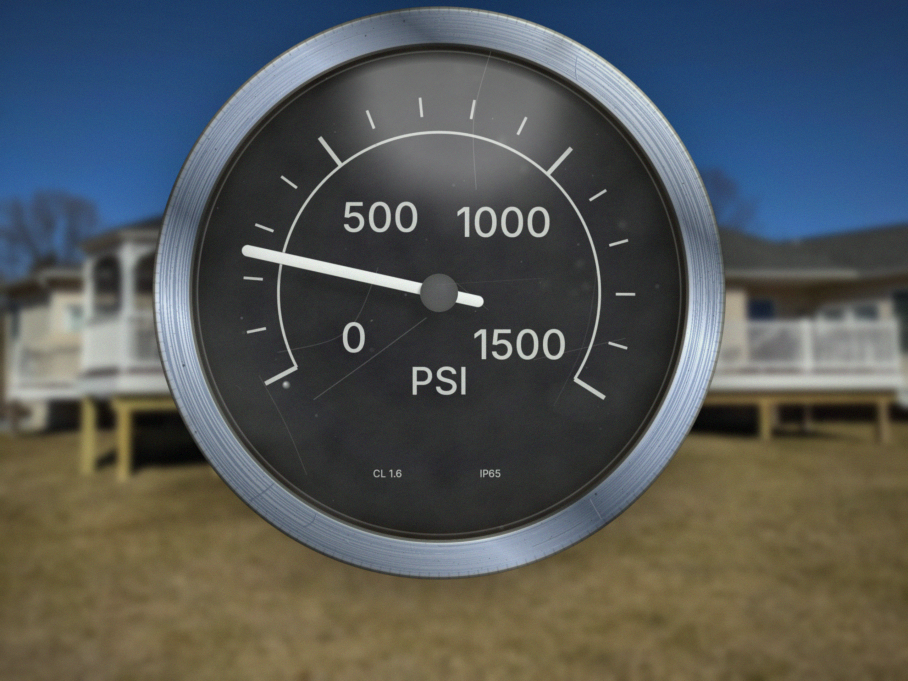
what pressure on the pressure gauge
250 psi
